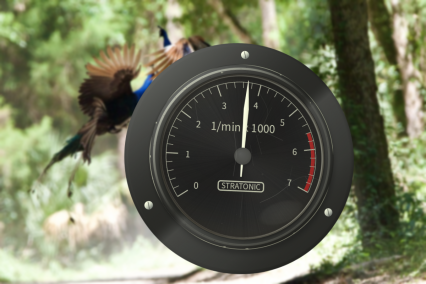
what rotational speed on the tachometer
3700 rpm
